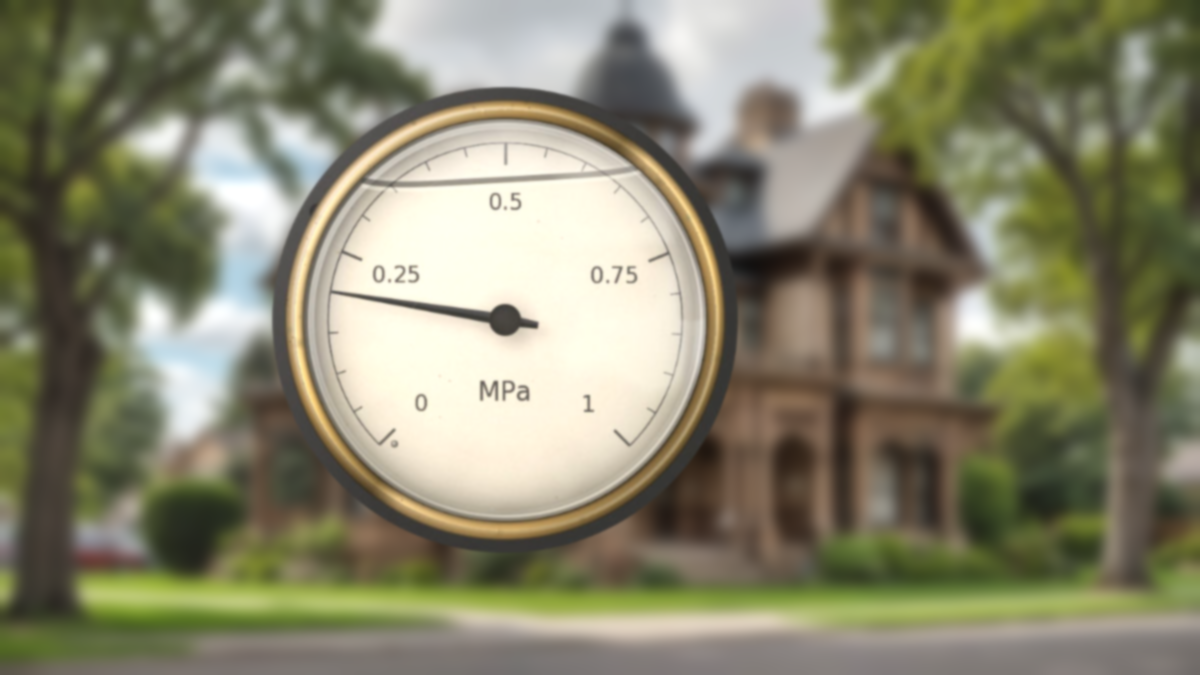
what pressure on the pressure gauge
0.2 MPa
